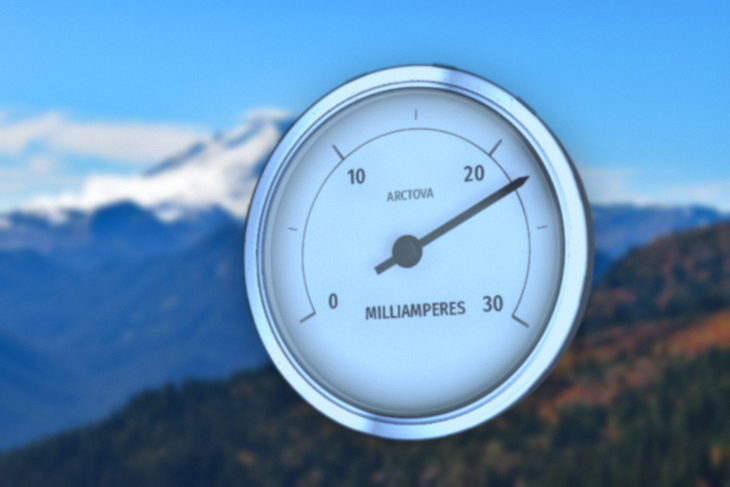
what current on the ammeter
22.5 mA
